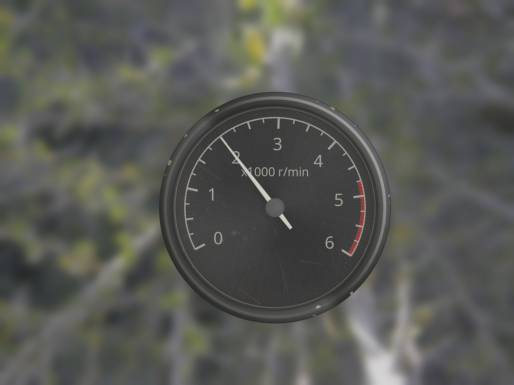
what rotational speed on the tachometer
2000 rpm
